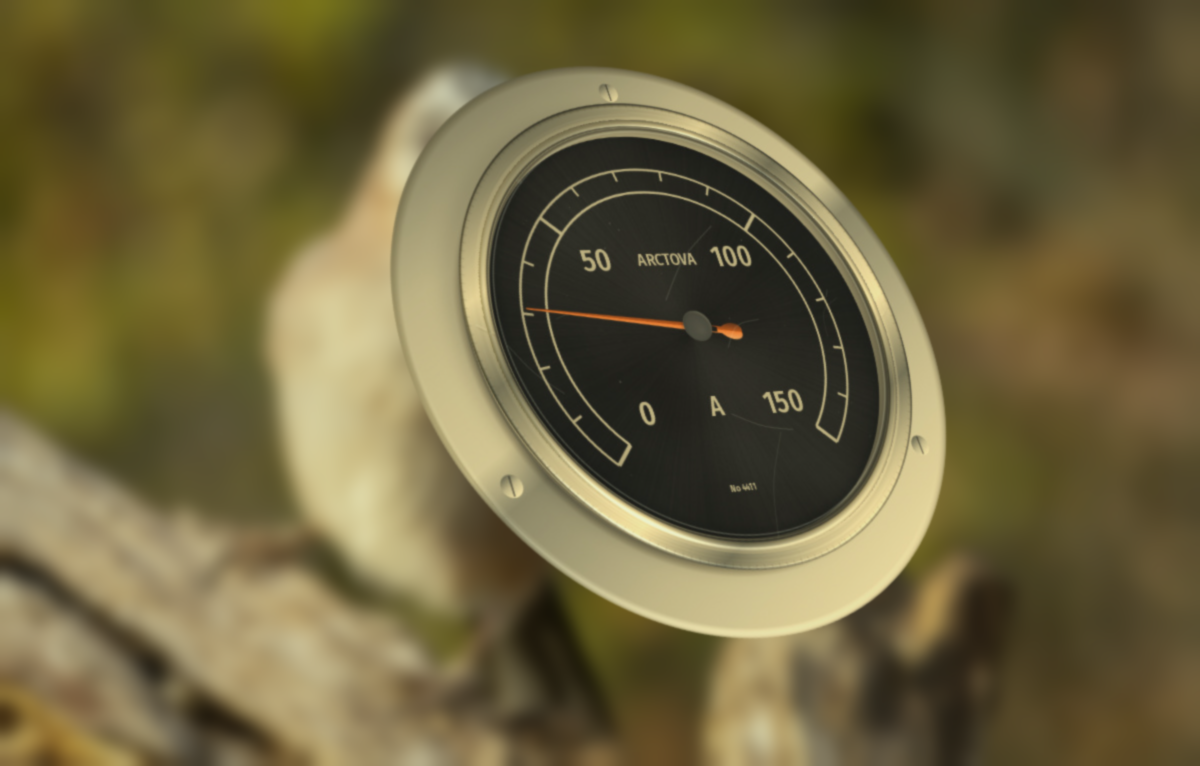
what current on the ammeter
30 A
